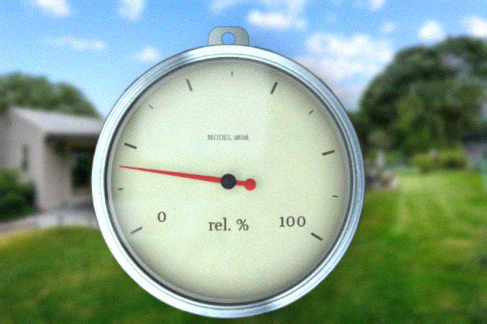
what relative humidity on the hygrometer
15 %
